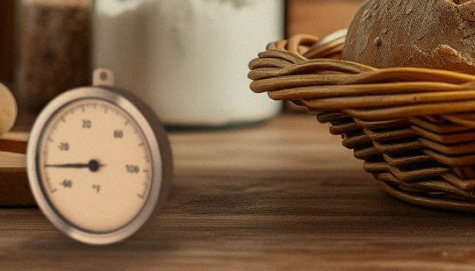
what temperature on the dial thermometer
-40 °F
